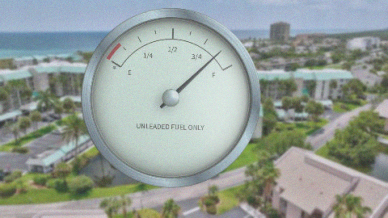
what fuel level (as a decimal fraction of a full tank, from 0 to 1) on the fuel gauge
0.875
